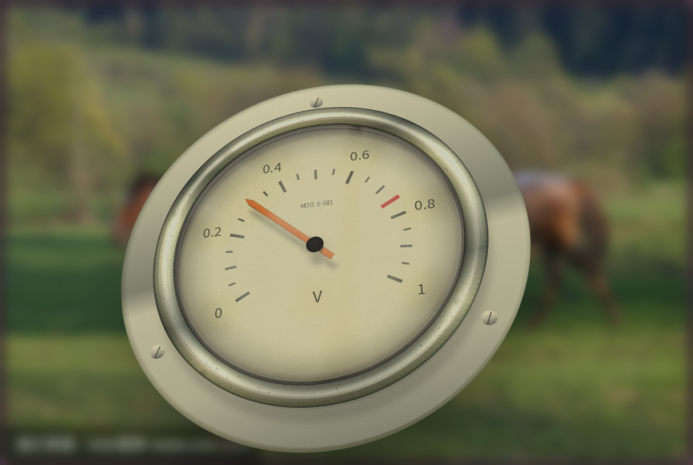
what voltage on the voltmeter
0.3 V
